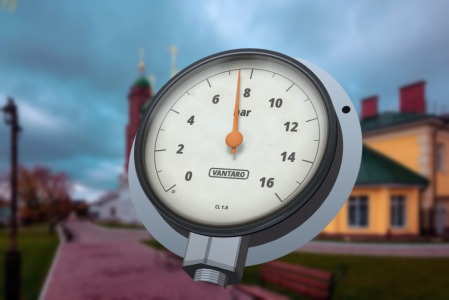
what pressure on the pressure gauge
7.5 bar
